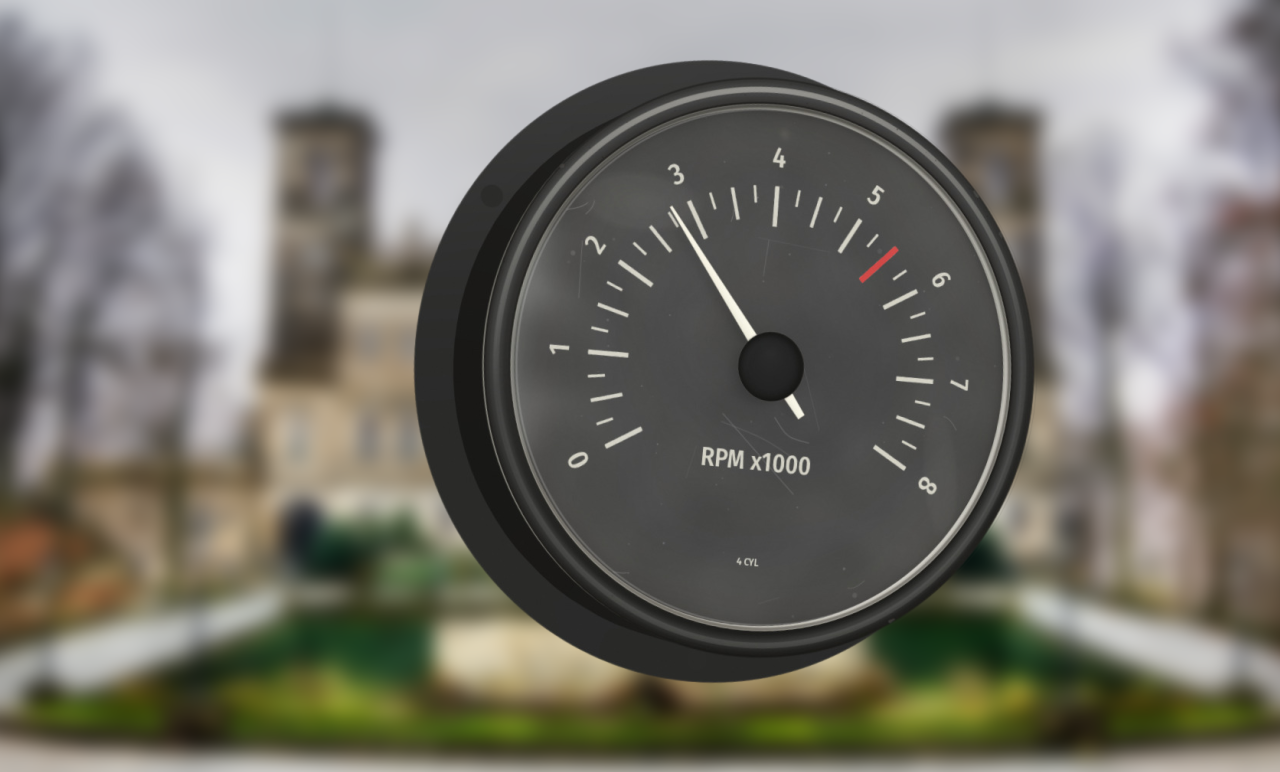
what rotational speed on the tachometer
2750 rpm
